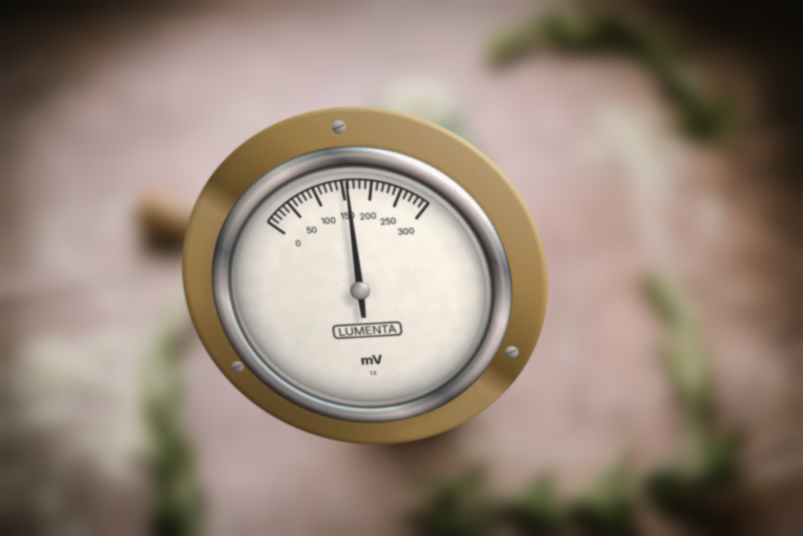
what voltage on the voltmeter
160 mV
